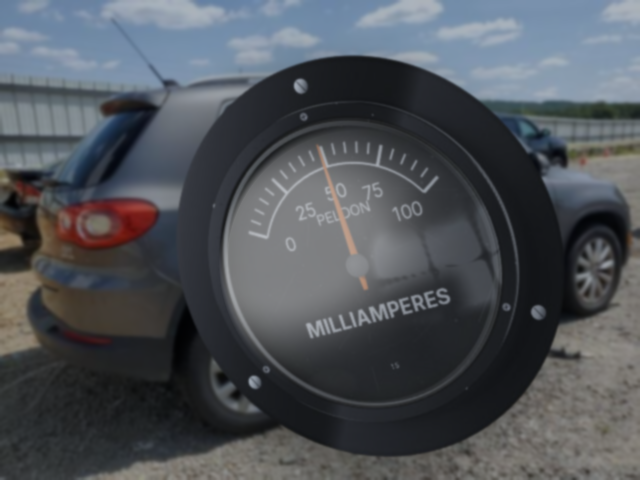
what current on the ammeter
50 mA
